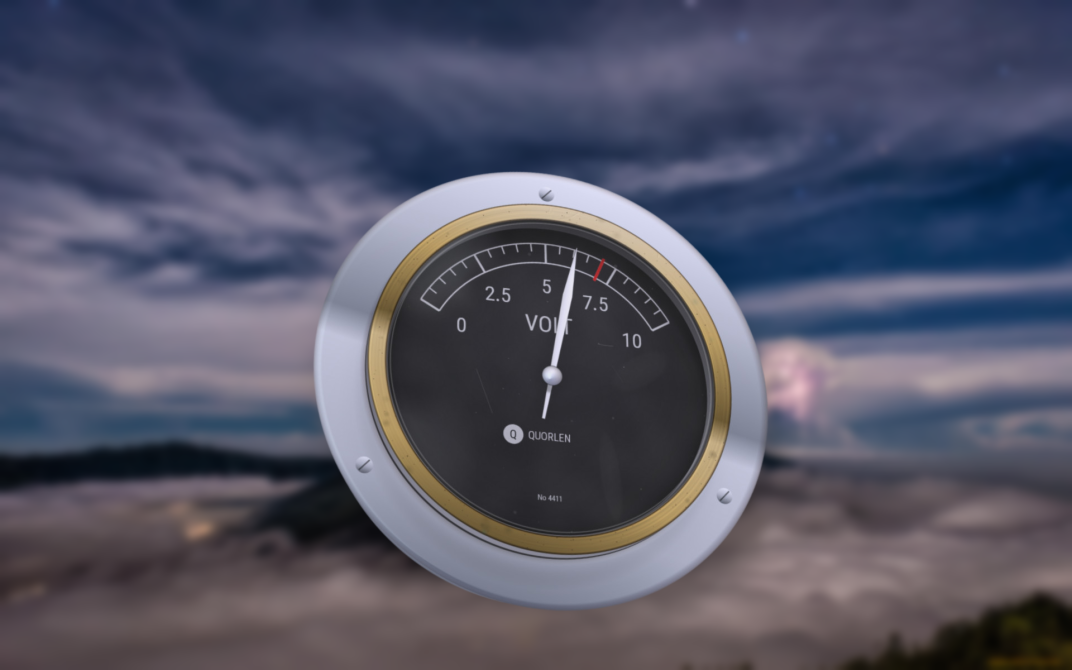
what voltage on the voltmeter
6 V
